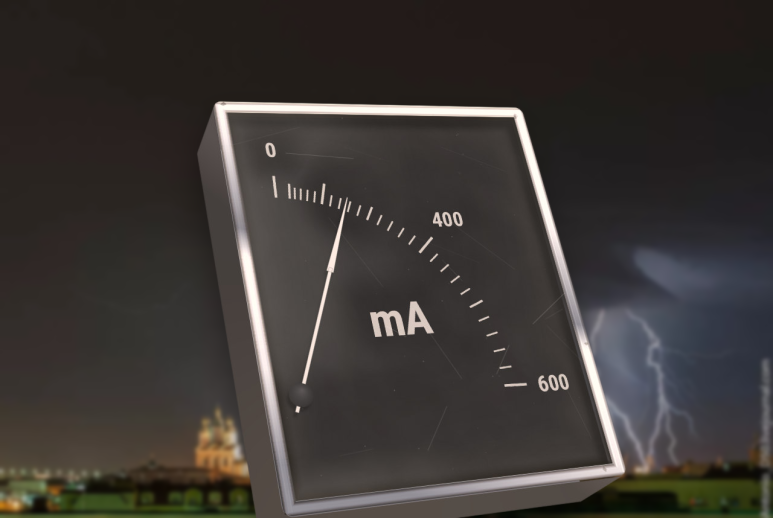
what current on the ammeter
250 mA
